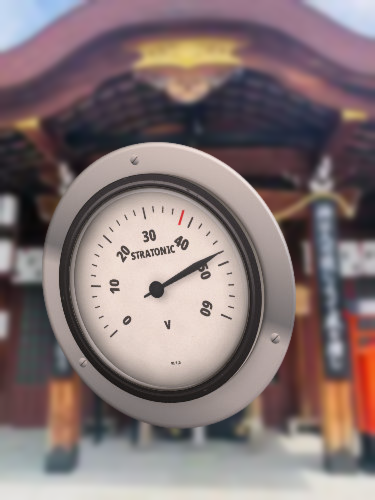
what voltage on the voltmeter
48 V
